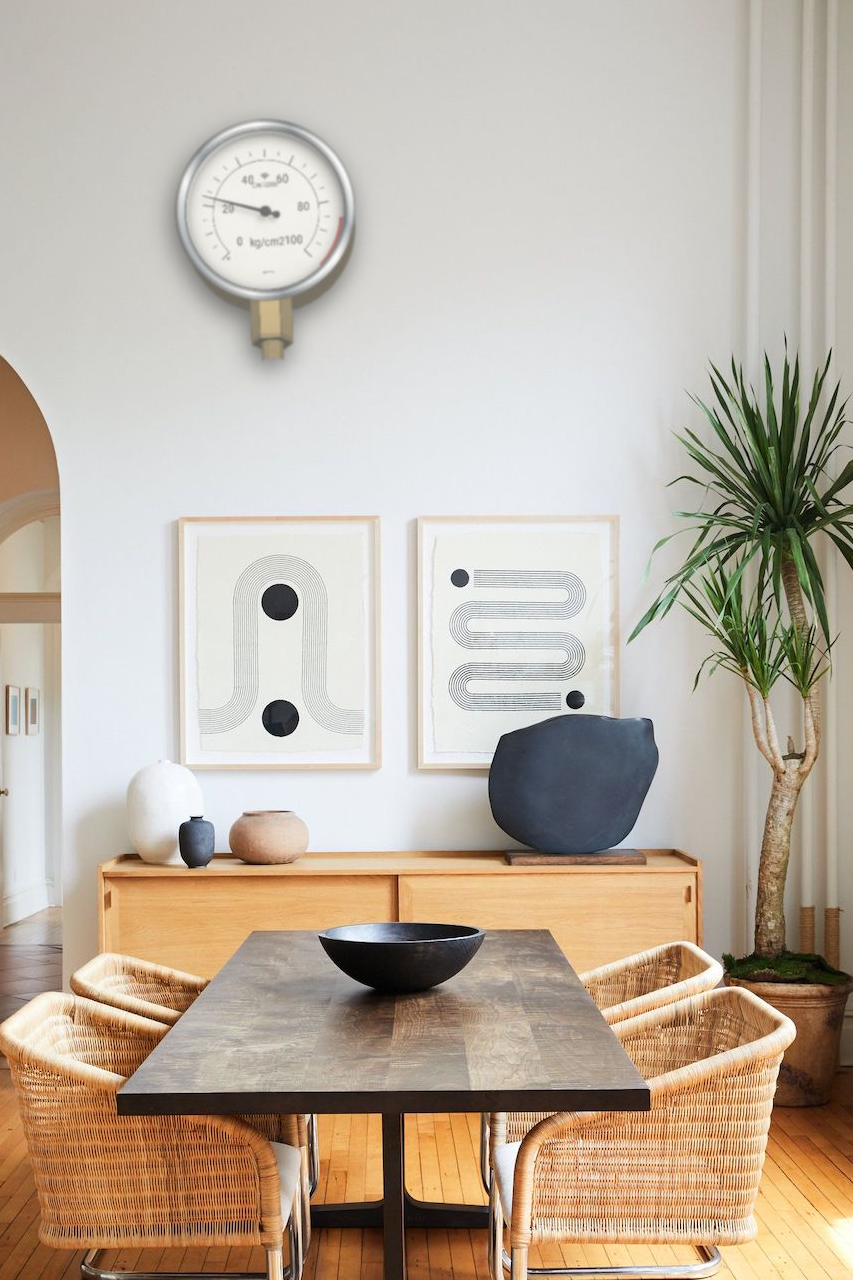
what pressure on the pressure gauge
22.5 kg/cm²
